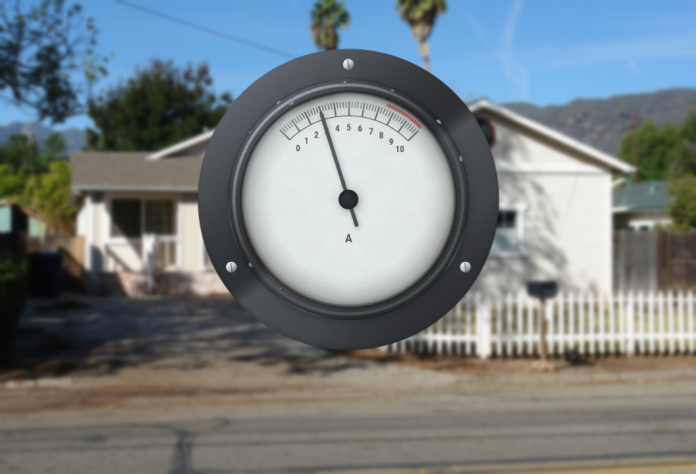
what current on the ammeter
3 A
